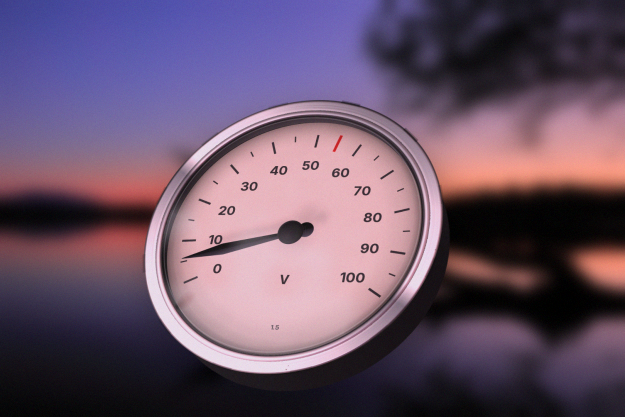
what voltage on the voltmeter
5 V
